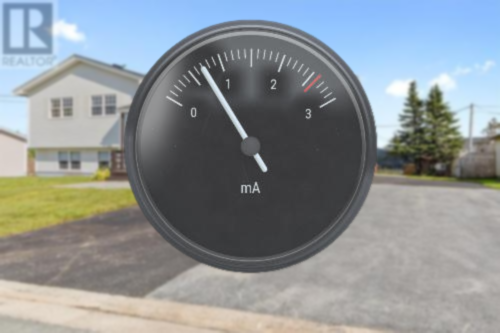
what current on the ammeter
0.7 mA
